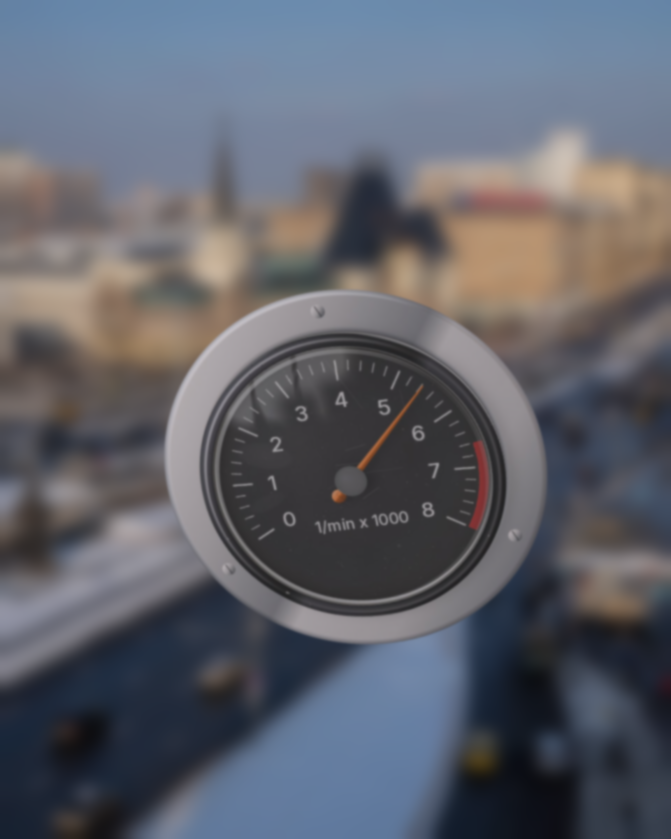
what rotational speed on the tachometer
5400 rpm
